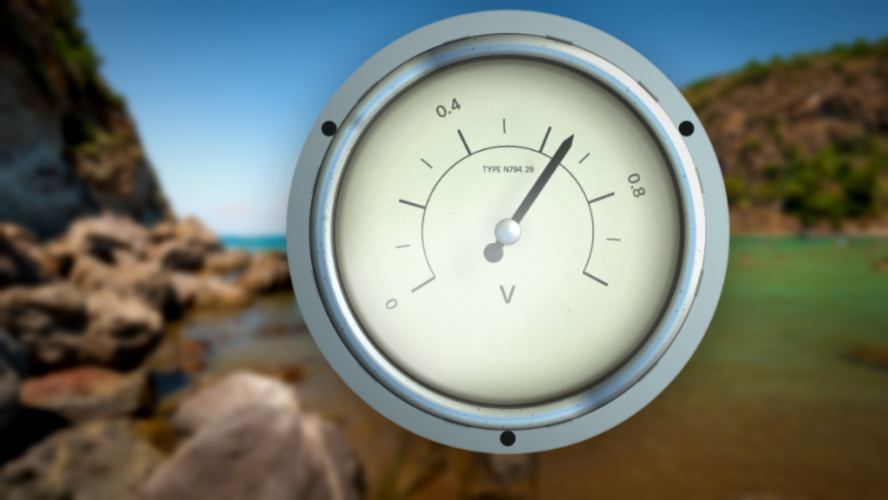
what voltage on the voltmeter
0.65 V
